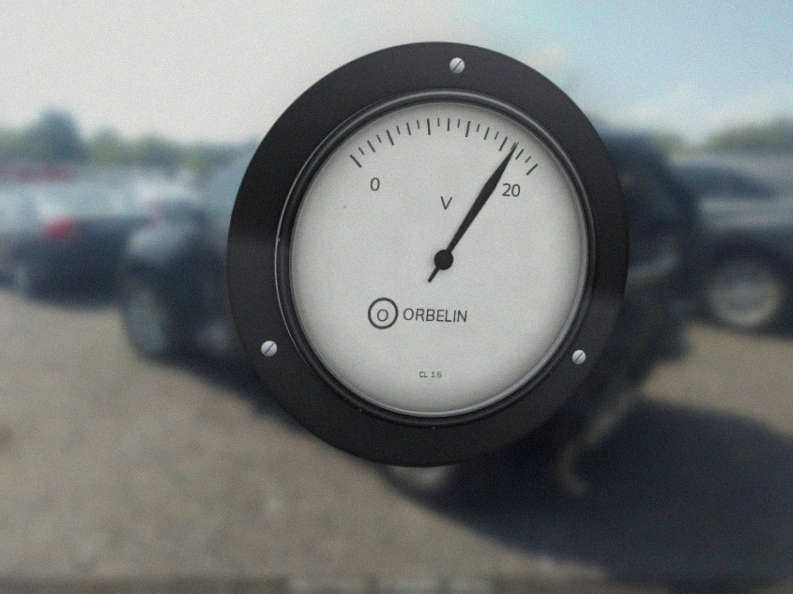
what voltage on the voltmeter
17 V
